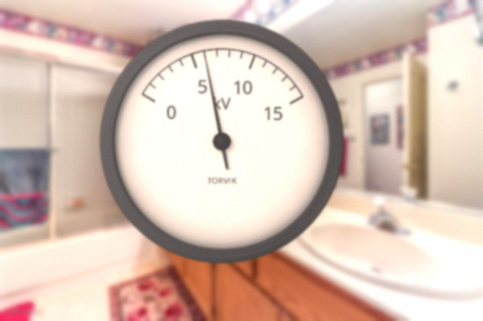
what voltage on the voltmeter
6 kV
